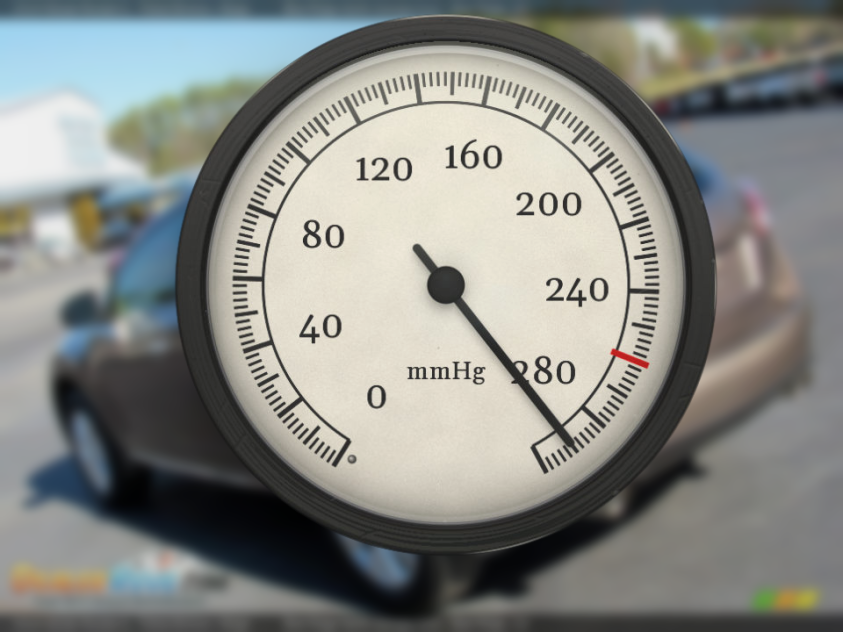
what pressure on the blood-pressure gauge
290 mmHg
